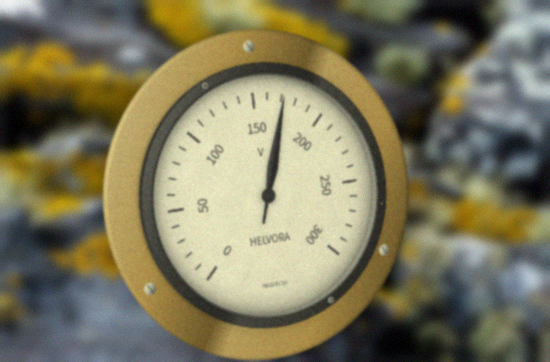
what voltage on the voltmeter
170 V
